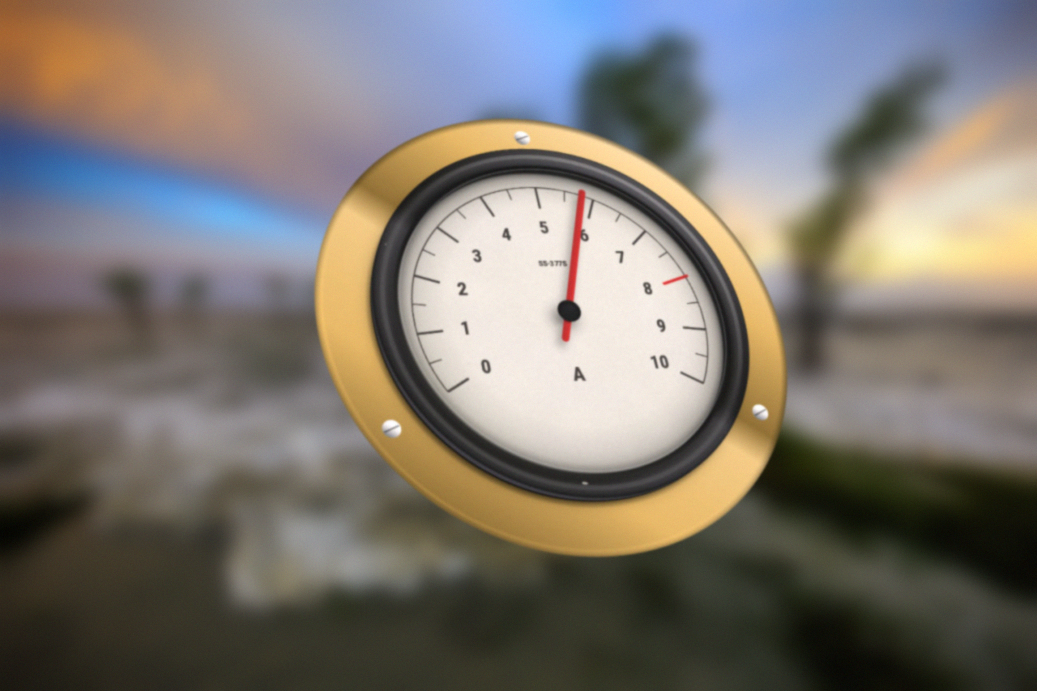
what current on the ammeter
5.75 A
